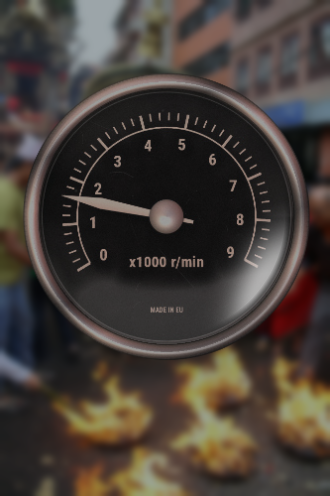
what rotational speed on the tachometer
1600 rpm
